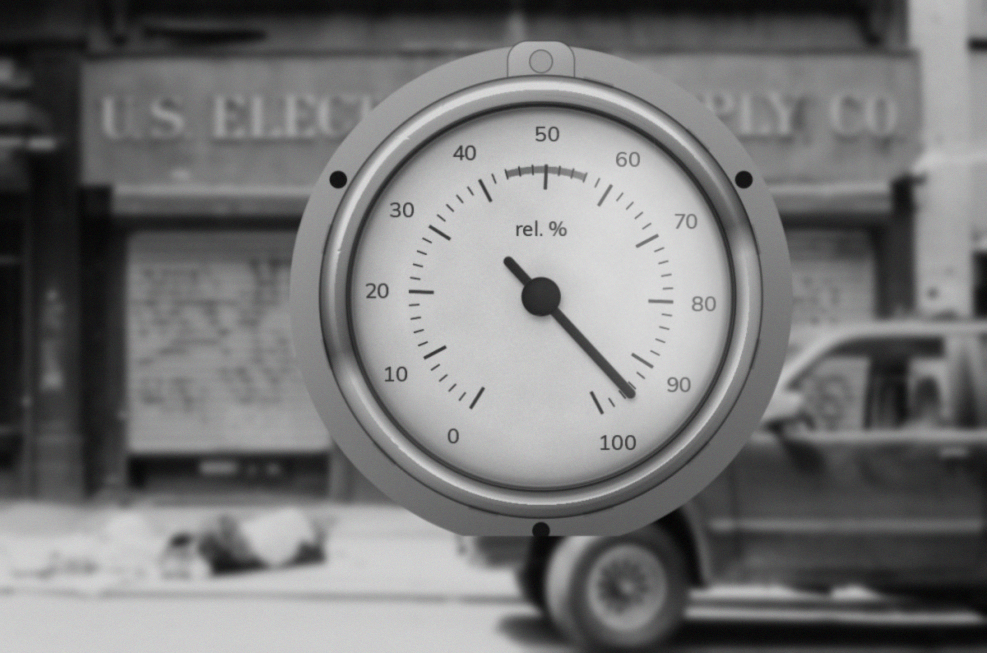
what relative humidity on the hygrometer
95 %
